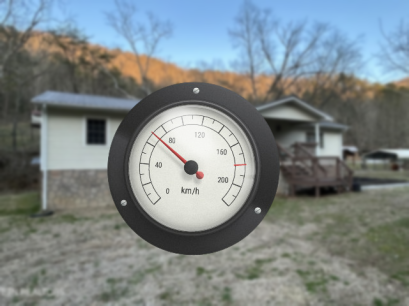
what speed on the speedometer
70 km/h
